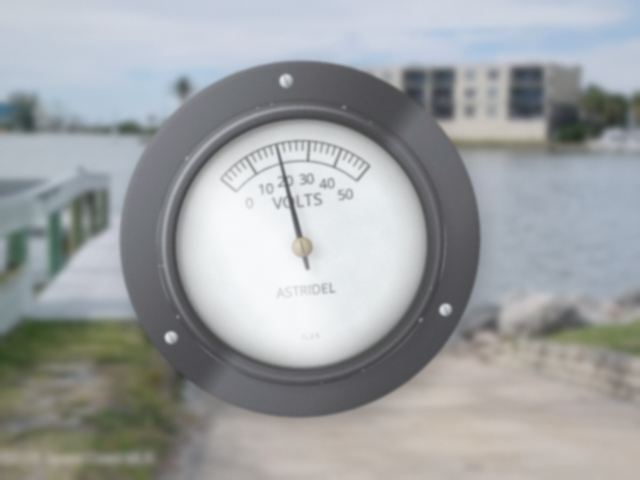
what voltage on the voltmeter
20 V
